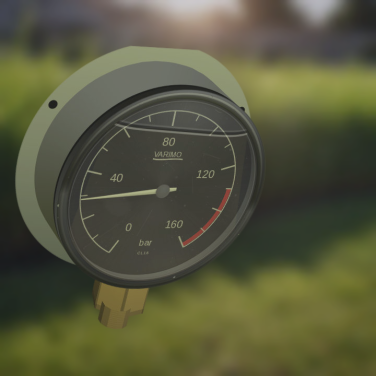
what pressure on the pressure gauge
30 bar
